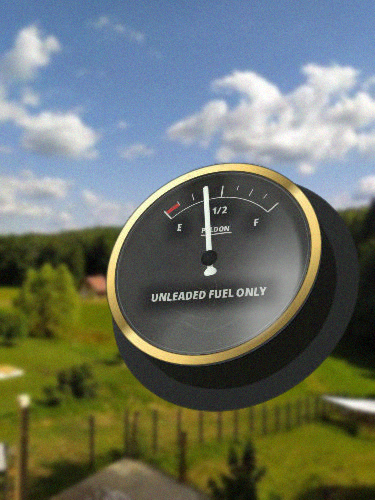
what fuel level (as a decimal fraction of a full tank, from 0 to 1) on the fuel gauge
0.375
